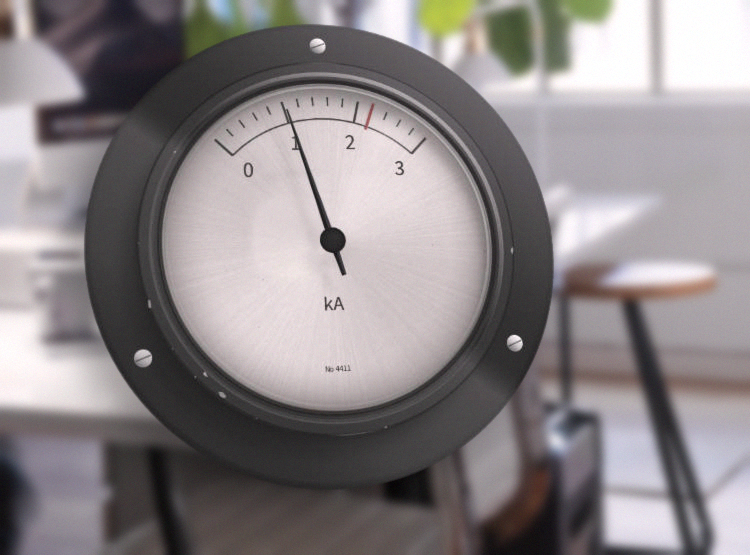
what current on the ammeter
1 kA
